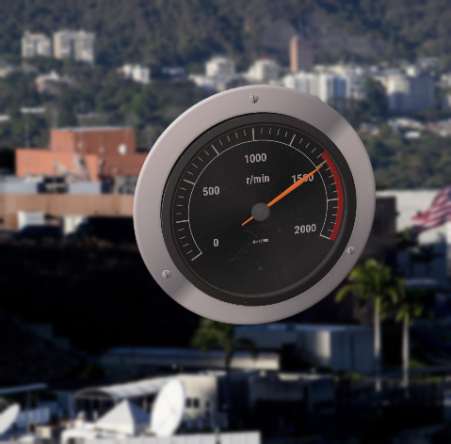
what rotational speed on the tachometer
1500 rpm
